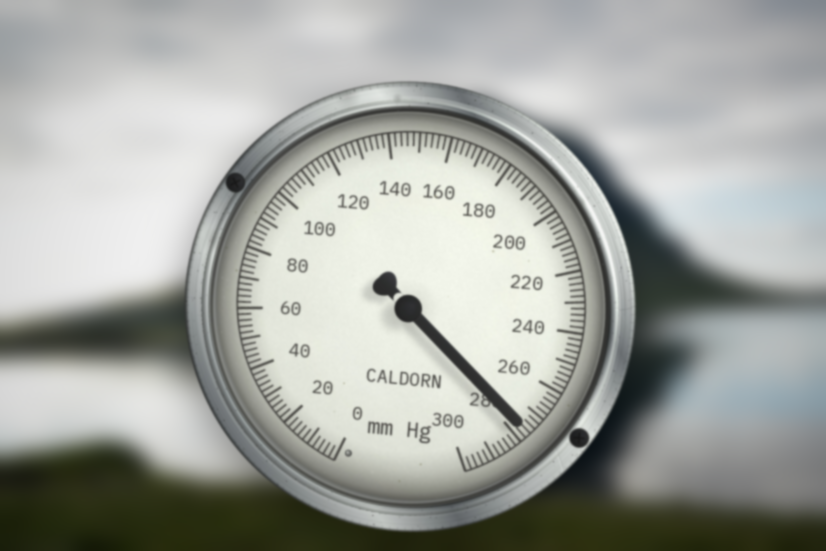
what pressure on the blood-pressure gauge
276 mmHg
